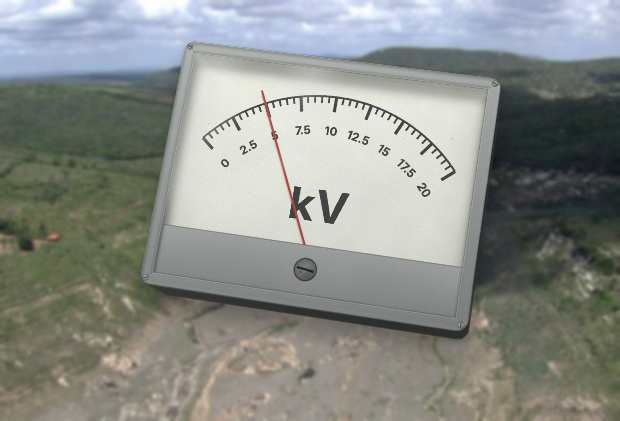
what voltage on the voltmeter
5 kV
